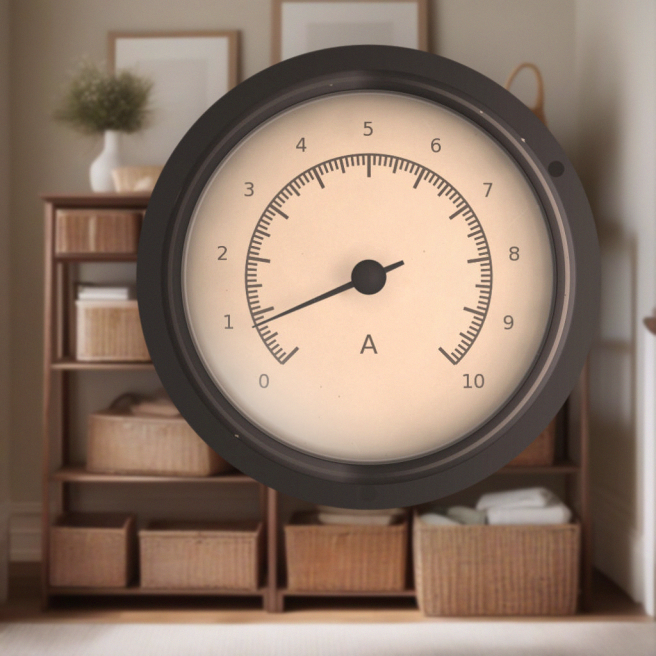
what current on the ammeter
0.8 A
